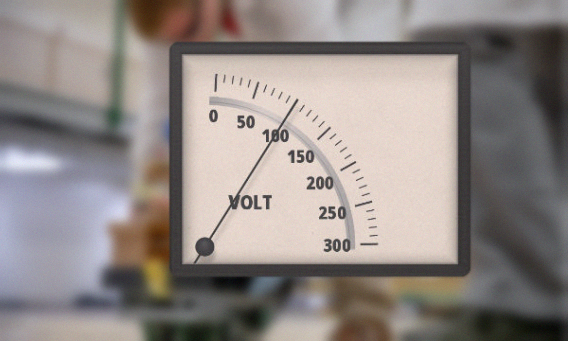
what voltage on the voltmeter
100 V
